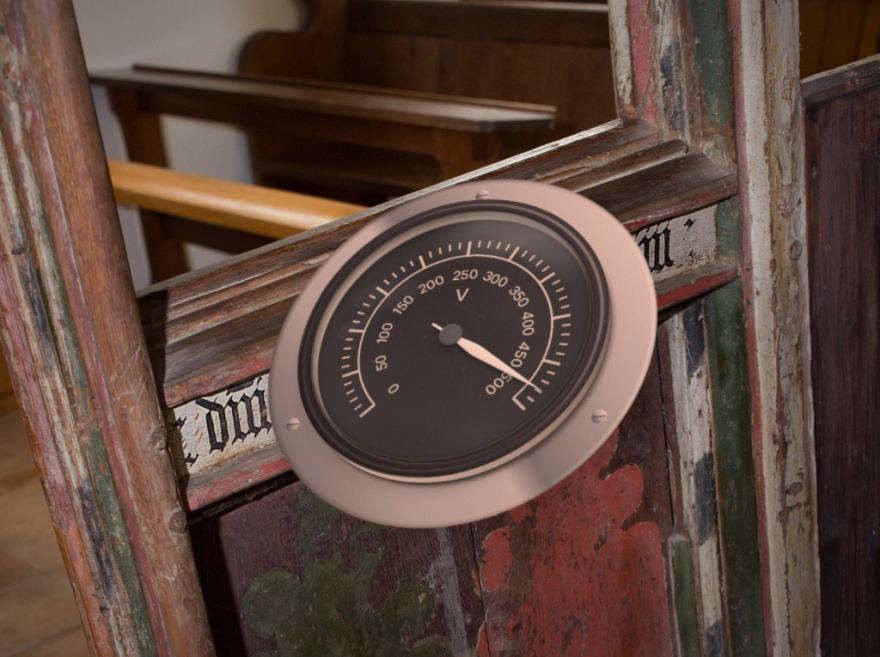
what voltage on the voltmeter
480 V
